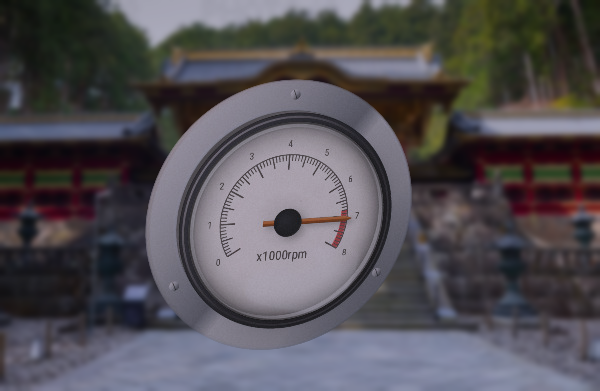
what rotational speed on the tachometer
7000 rpm
